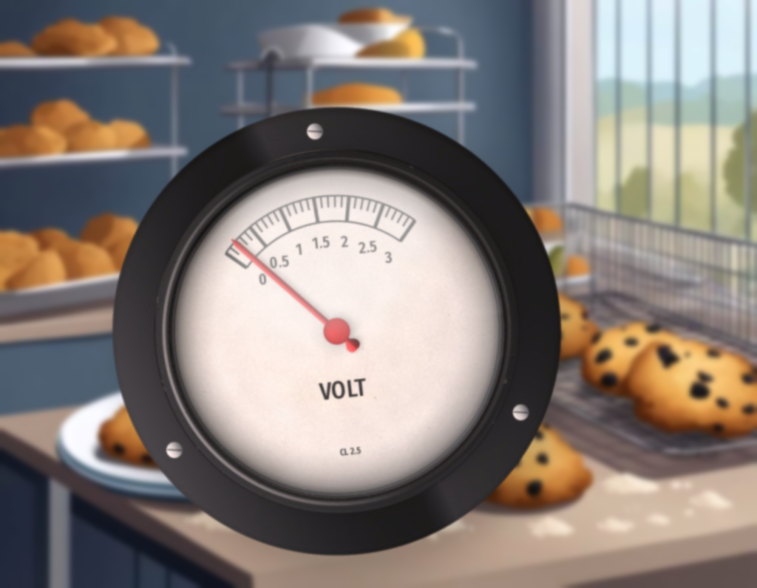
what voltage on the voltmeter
0.2 V
